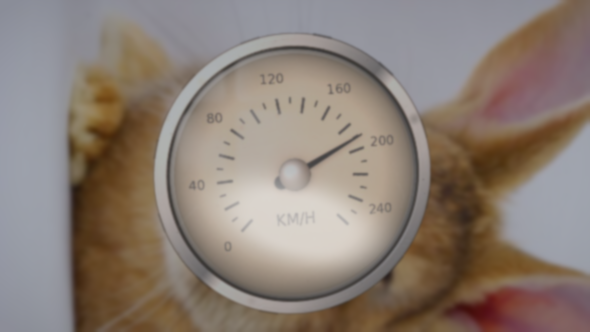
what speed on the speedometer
190 km/h
